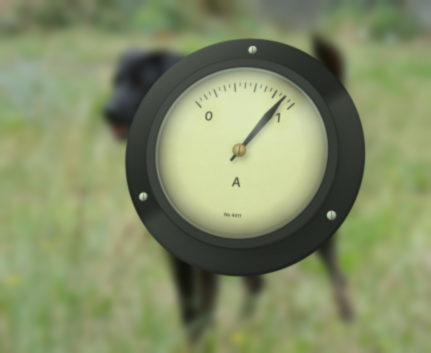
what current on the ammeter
0.9 A
